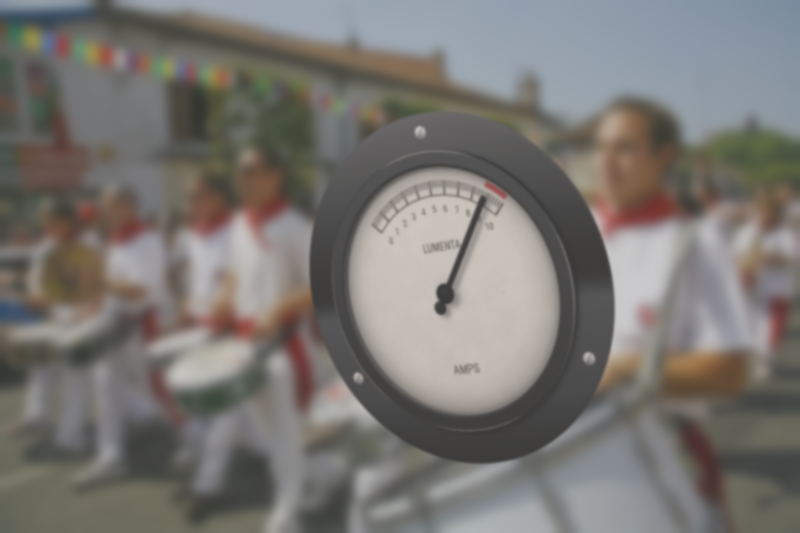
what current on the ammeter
9 A
